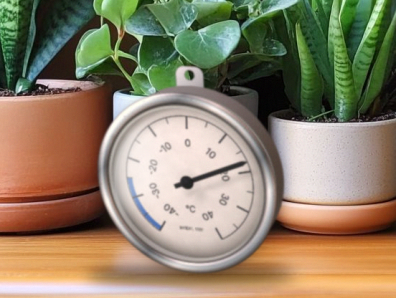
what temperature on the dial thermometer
17.5 °C
